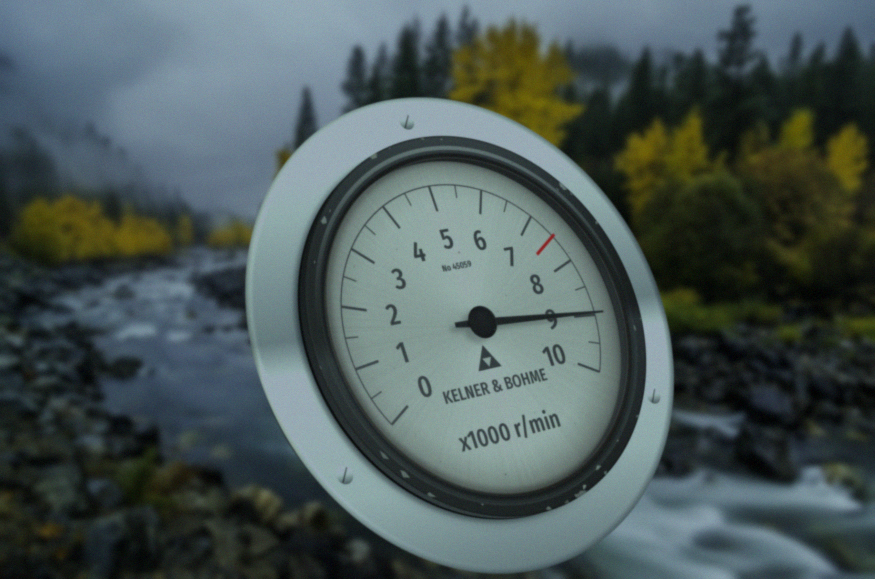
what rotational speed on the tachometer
9000 rpm
